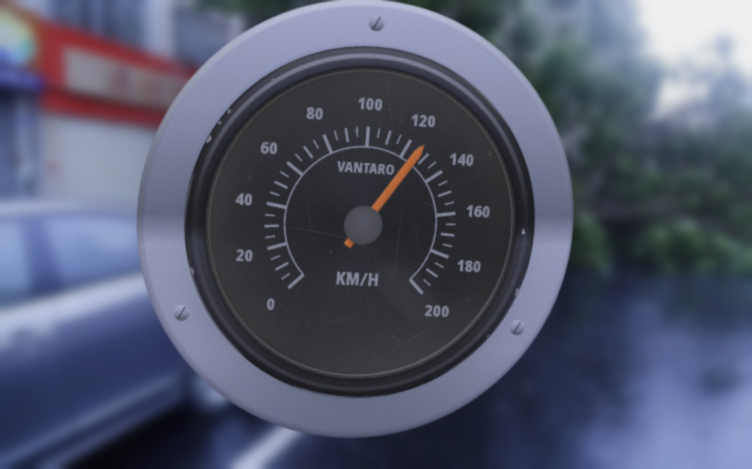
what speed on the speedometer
125 km/h
